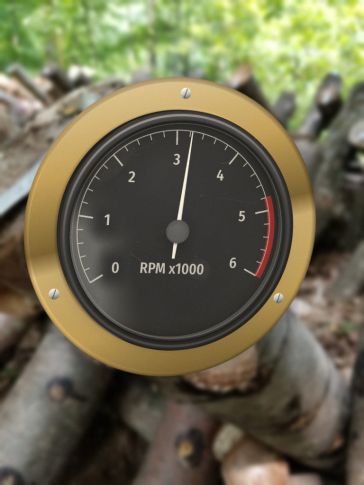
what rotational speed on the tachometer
3200 rpm
